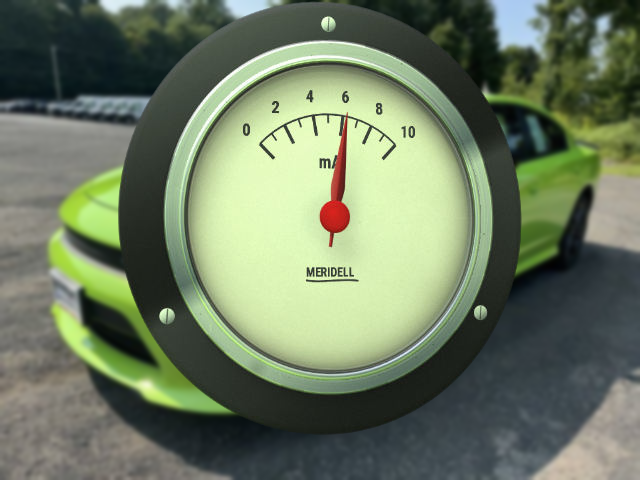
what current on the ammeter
6 mA
